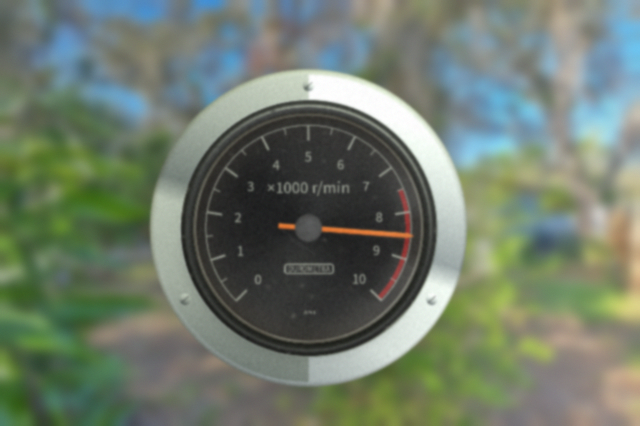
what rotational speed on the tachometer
8500 rpm
